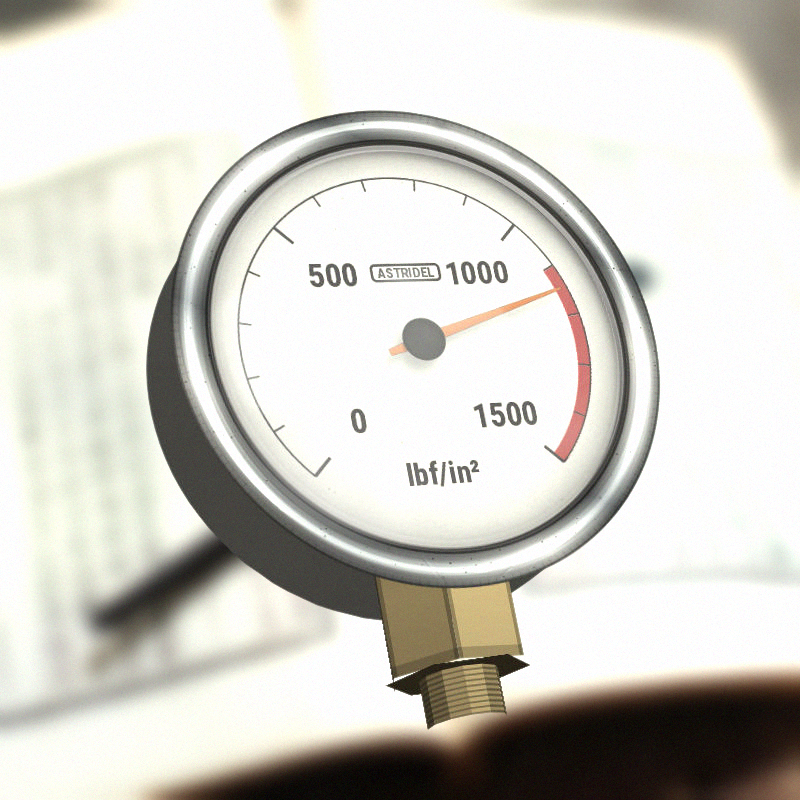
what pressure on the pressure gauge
1150 psi
